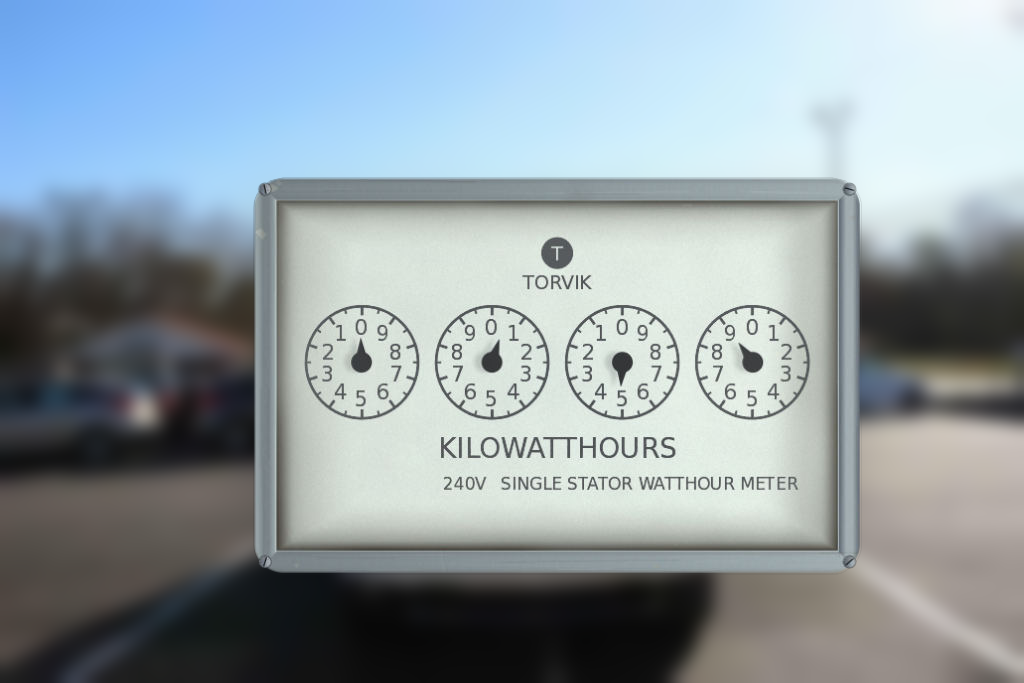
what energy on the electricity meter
49 kWh
